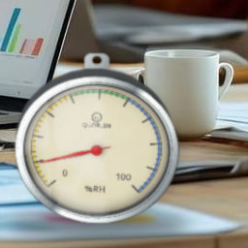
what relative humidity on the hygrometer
10 %
